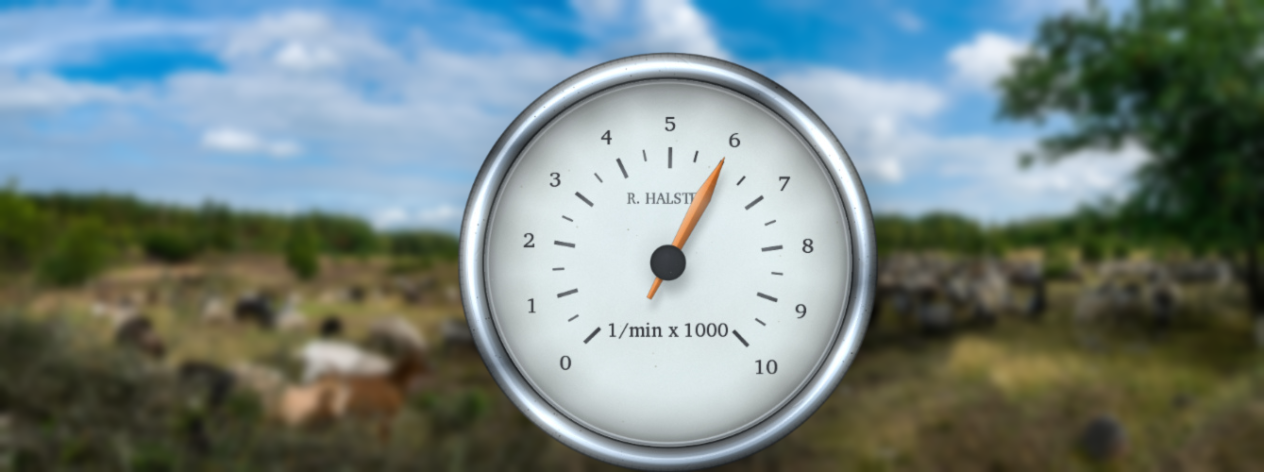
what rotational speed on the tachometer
6000 rpm
